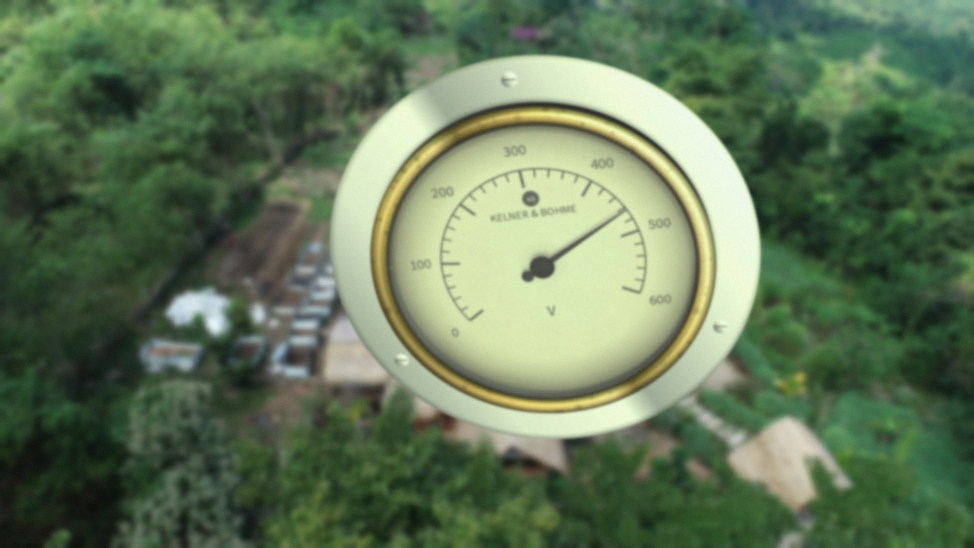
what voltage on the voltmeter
460 V
